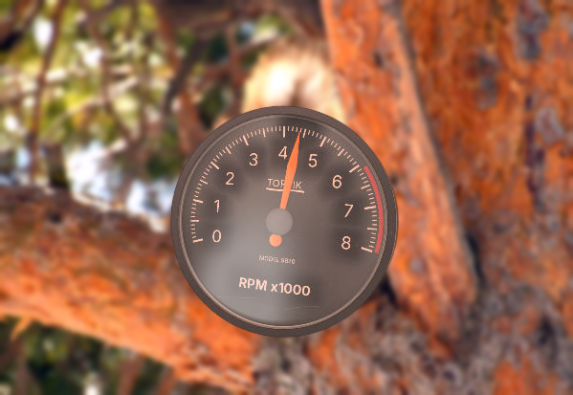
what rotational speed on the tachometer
4400 rpm
